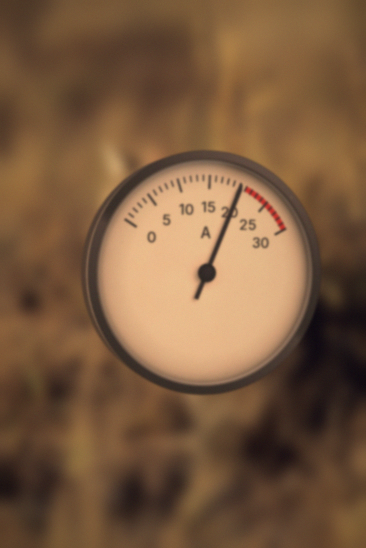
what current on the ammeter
20 A
